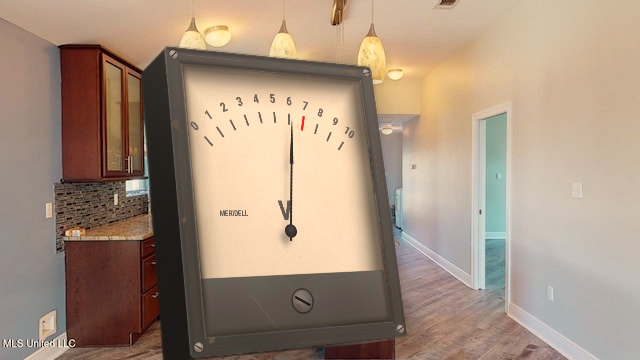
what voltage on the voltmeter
6 V
